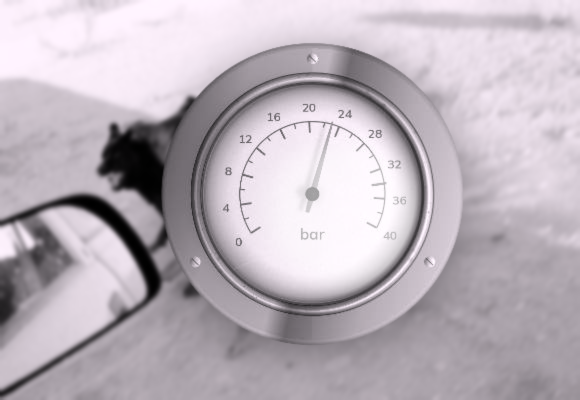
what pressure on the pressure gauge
23 bar
